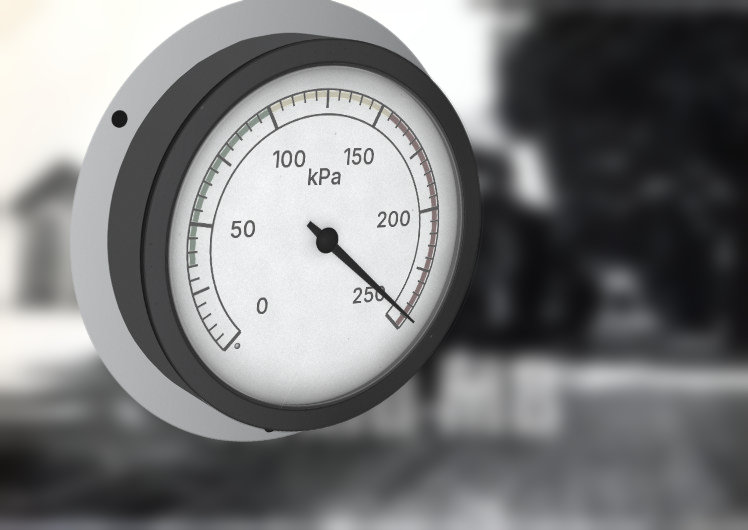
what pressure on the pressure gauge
245 kPa
